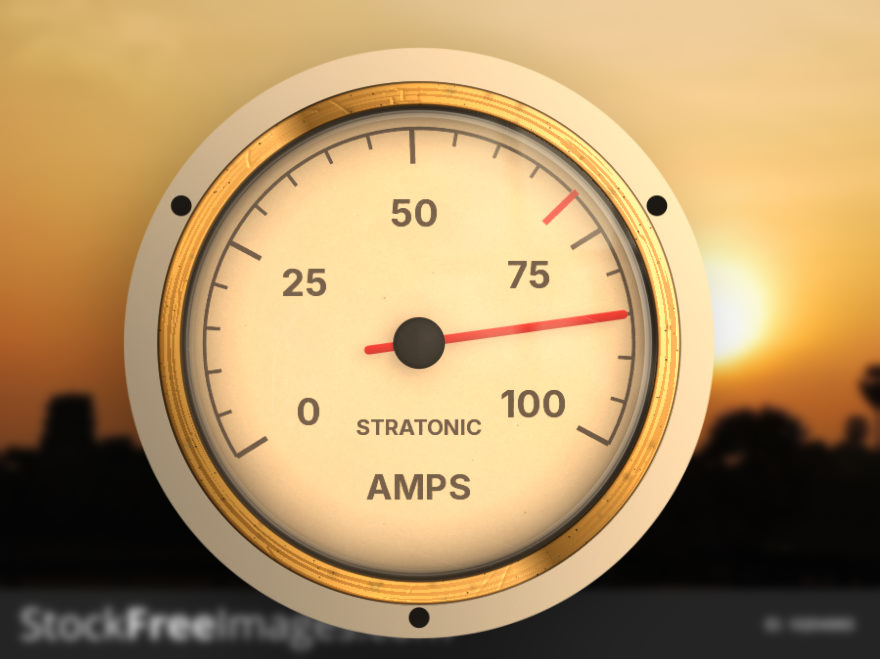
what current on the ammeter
85 A
